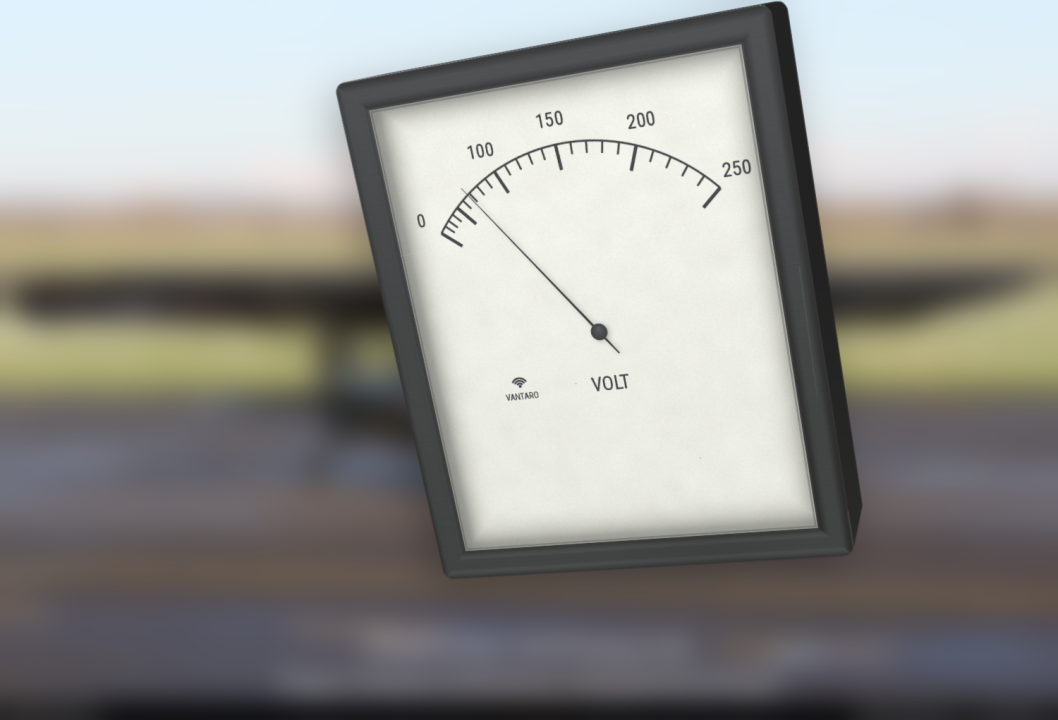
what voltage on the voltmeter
70 V
